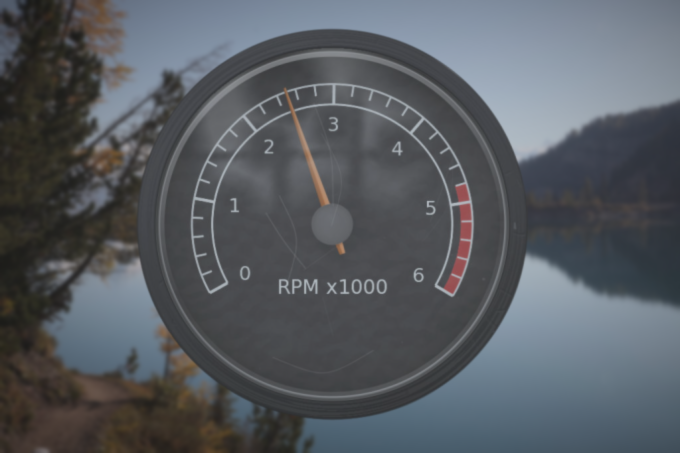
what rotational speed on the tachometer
2500 rpm
